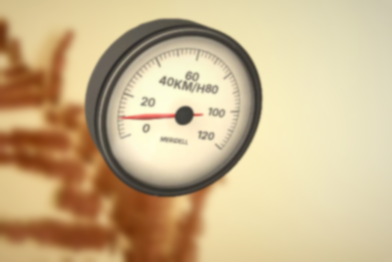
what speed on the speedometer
10 km/h
